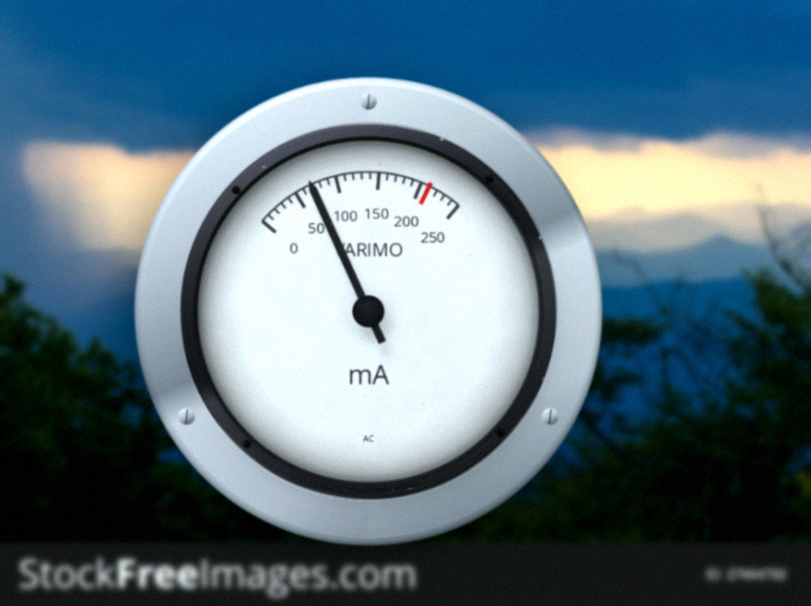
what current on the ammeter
70 mA
